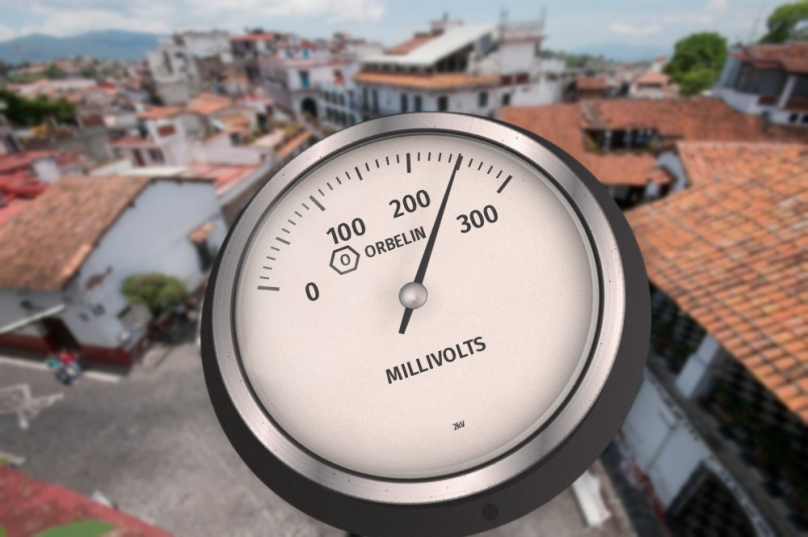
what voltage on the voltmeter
250 mV
